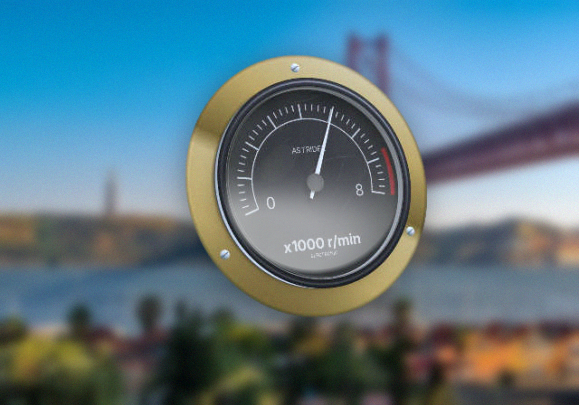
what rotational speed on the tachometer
5000 rpm
